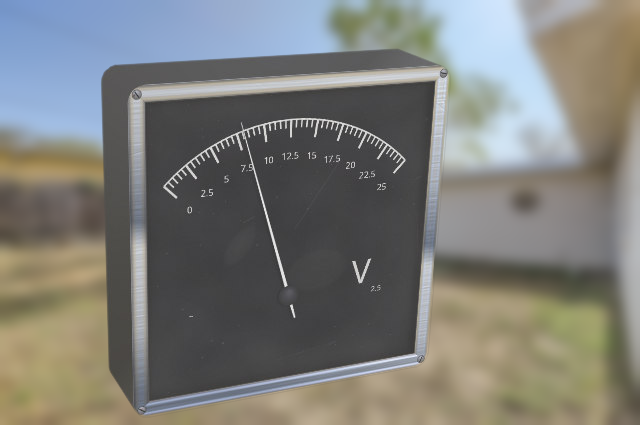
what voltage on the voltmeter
8 V
